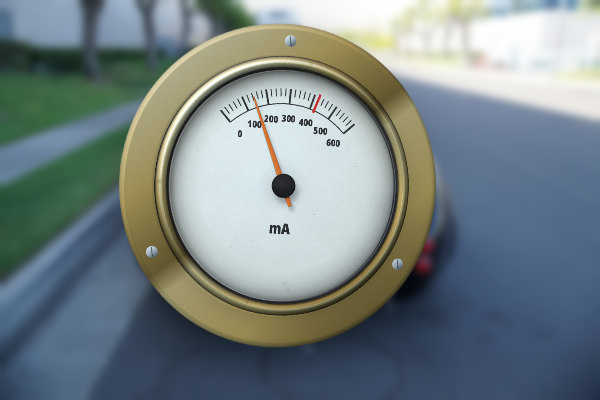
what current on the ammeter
140 mA
